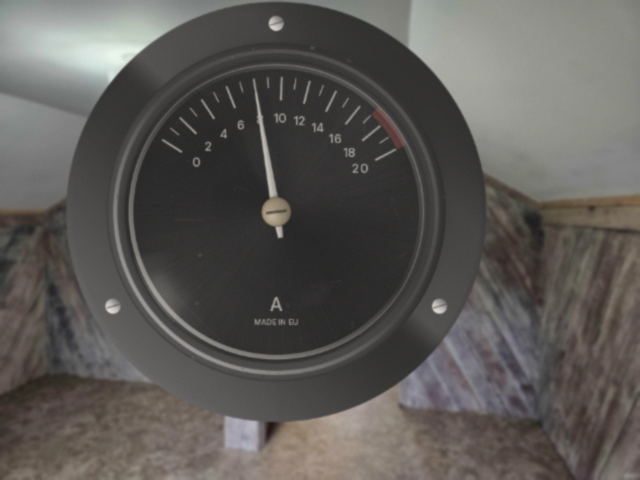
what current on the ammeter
8 A
